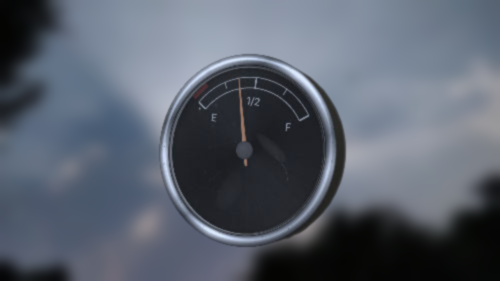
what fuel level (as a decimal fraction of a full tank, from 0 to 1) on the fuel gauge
0.375
